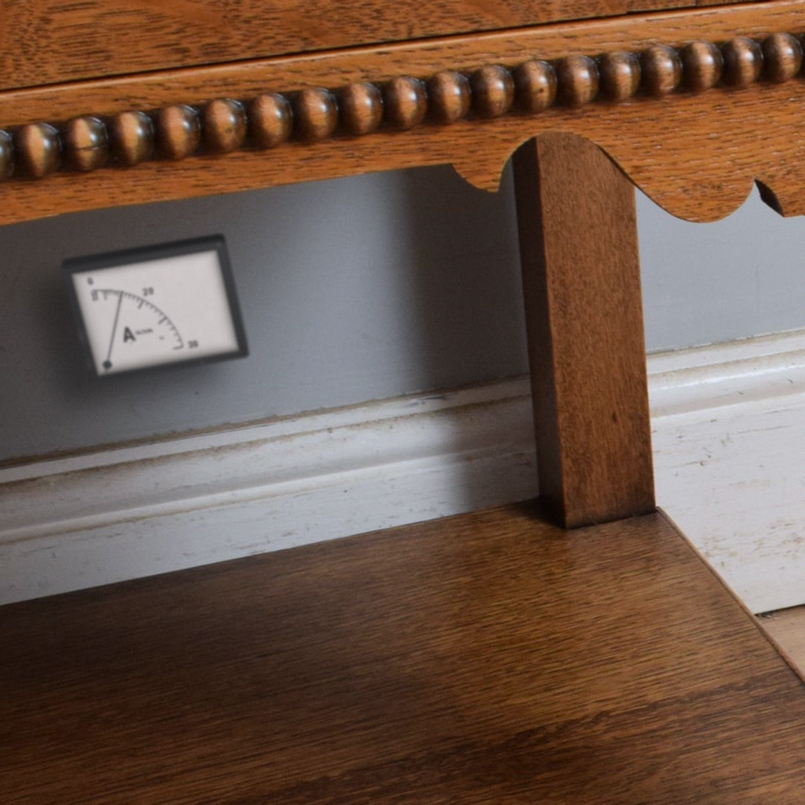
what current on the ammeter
15 A
